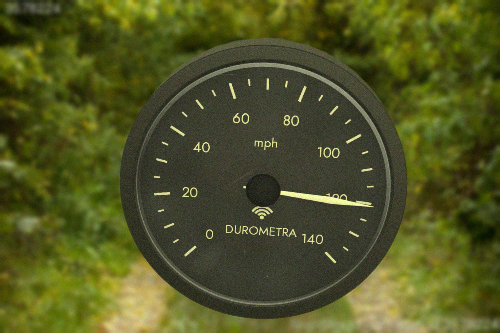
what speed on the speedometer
120 mph
